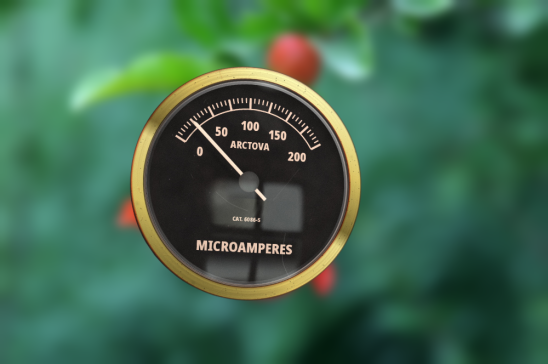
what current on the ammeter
25 µA
